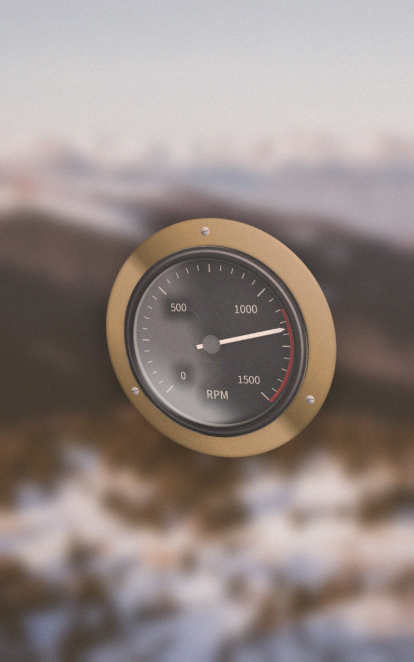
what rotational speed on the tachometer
1175 rpm
